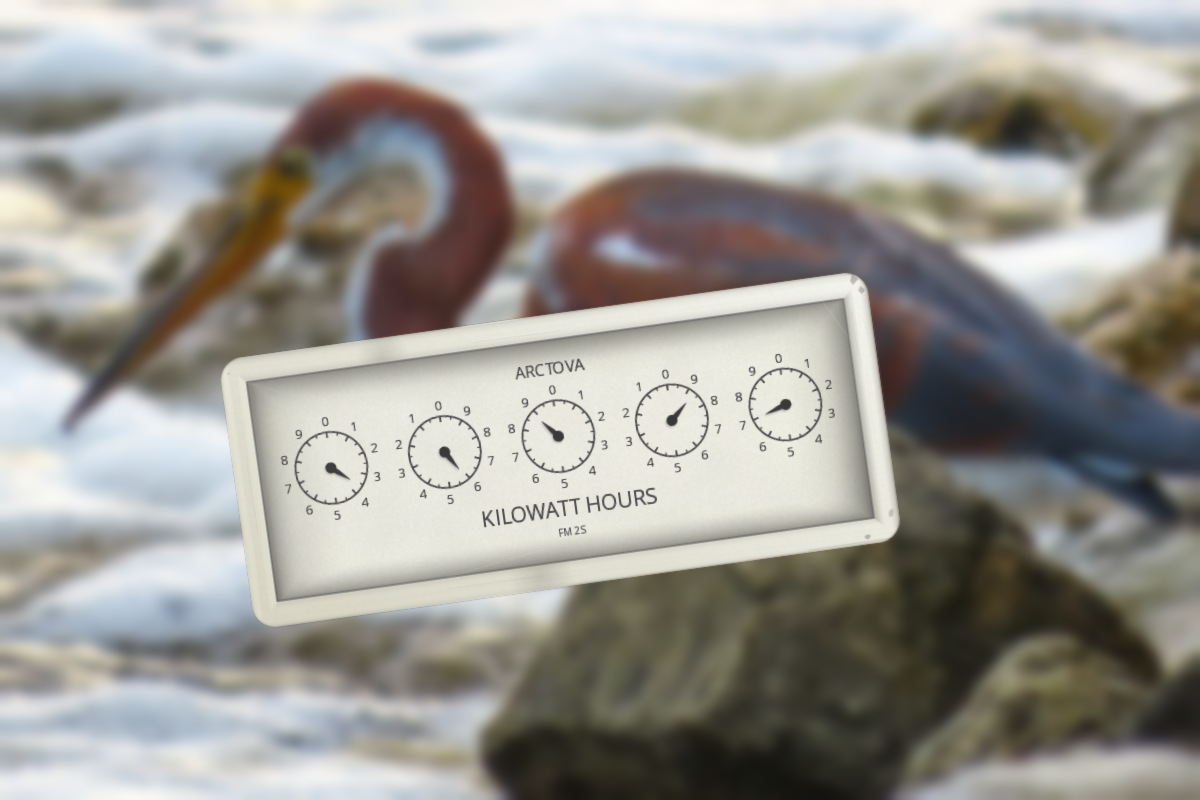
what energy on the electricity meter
35887 kWh
